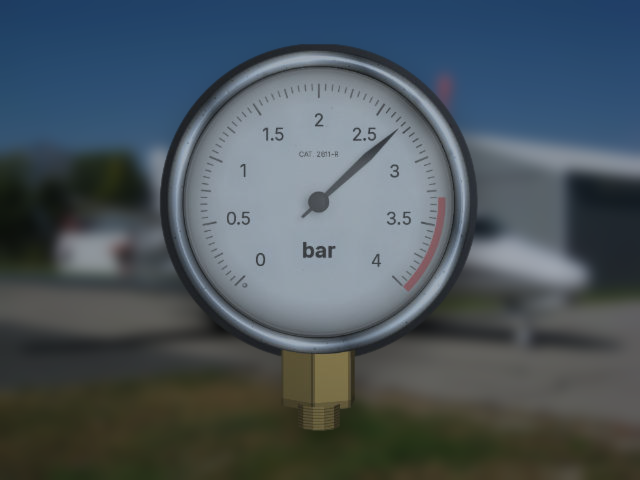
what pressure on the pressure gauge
2.7 bar
